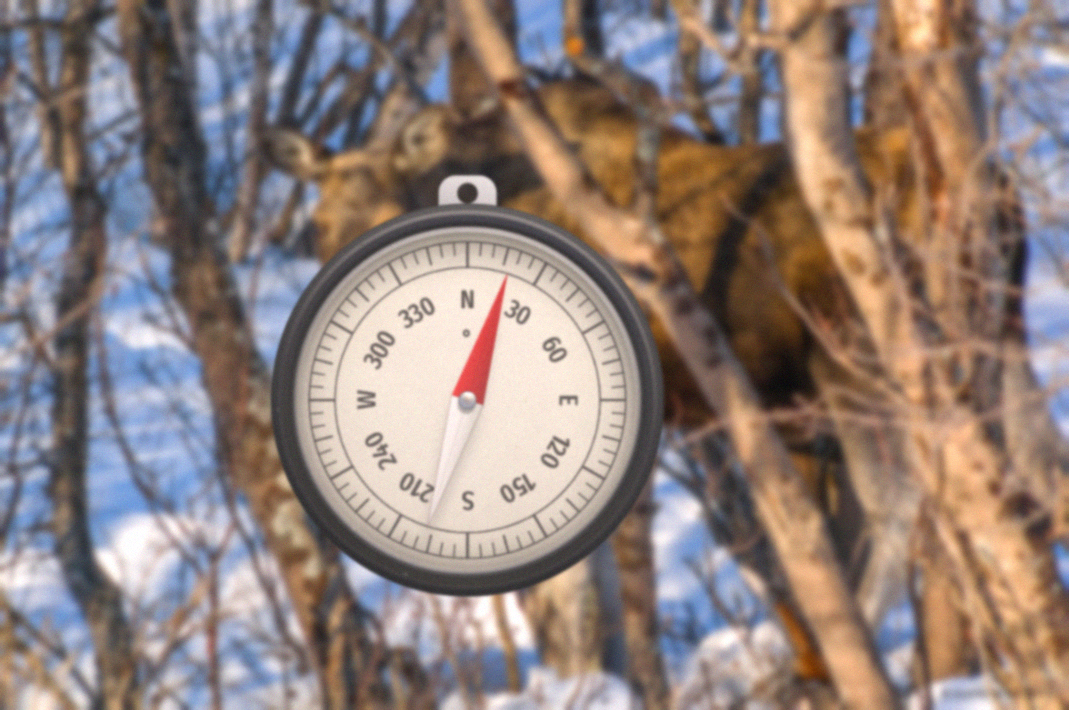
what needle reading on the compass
17.5 °
